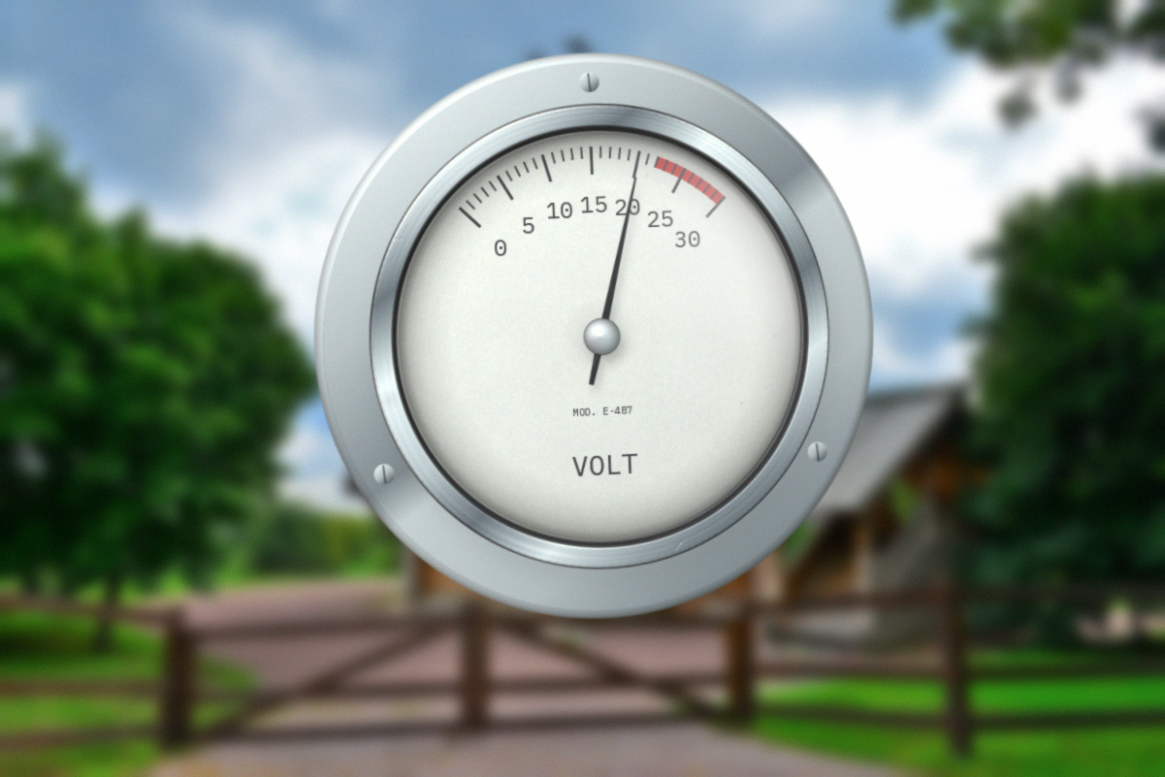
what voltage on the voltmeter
20 V
